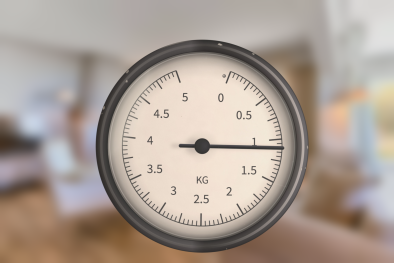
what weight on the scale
1.1 kg
